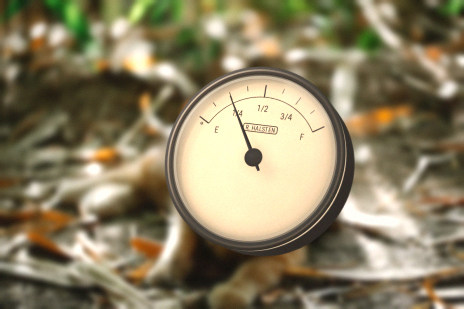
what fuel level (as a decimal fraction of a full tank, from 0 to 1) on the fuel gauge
0.25
